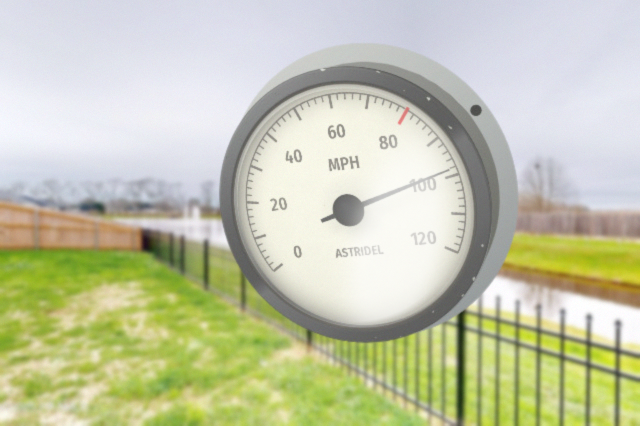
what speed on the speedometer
98 mph
